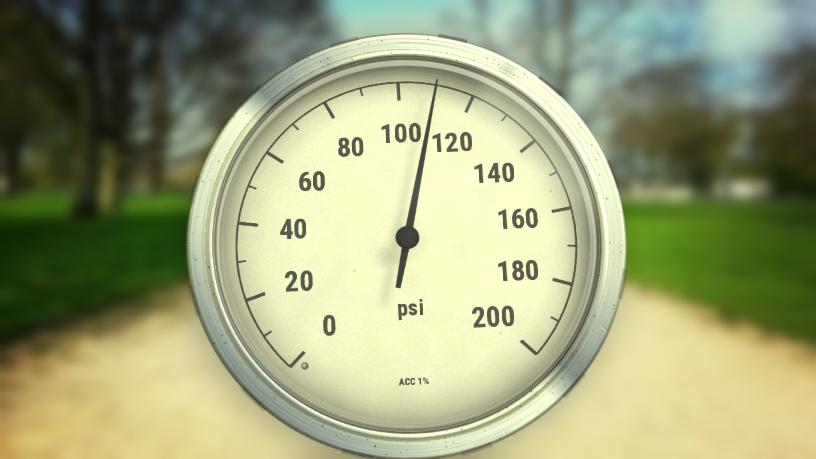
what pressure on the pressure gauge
110 psi
